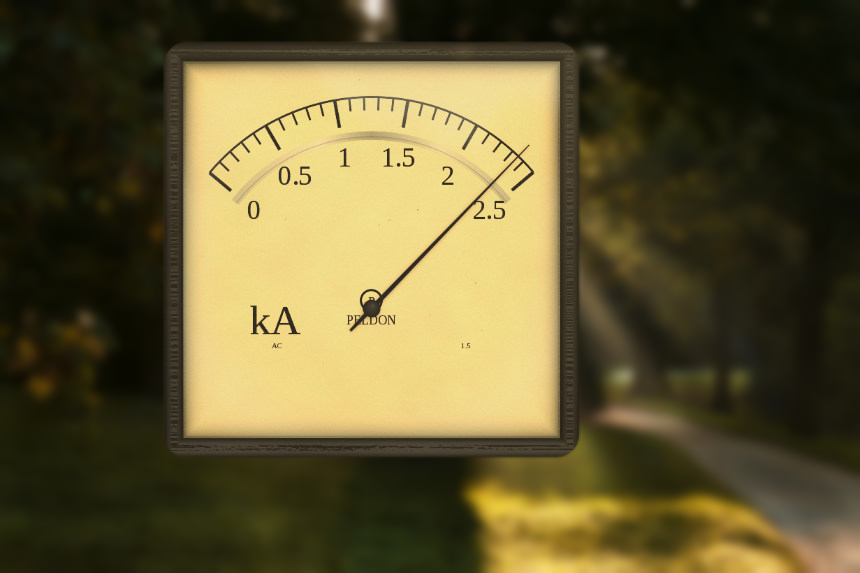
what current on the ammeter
2.35 kA
